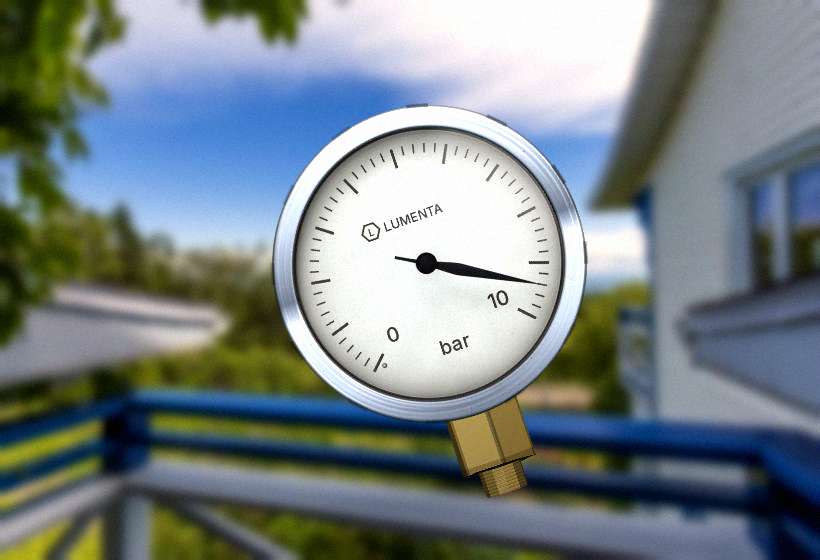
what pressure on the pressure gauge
9.4 bar
